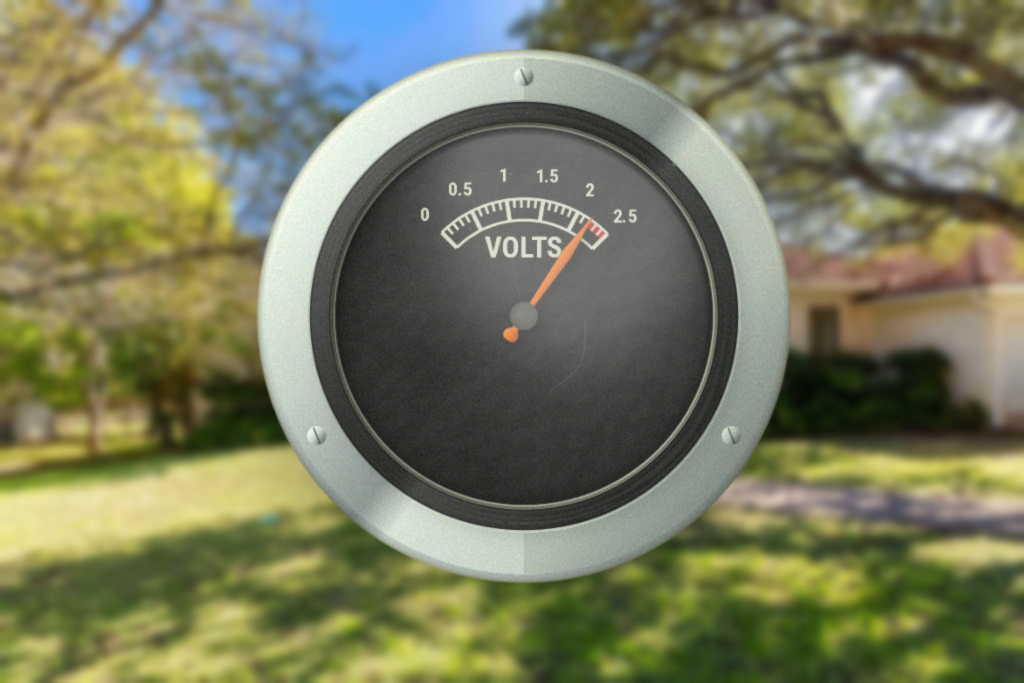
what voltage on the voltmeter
2.2 V
